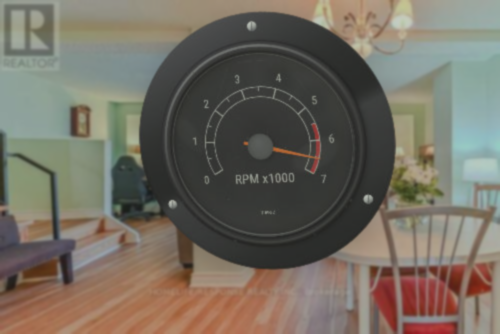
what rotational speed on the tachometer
6500 rpm
